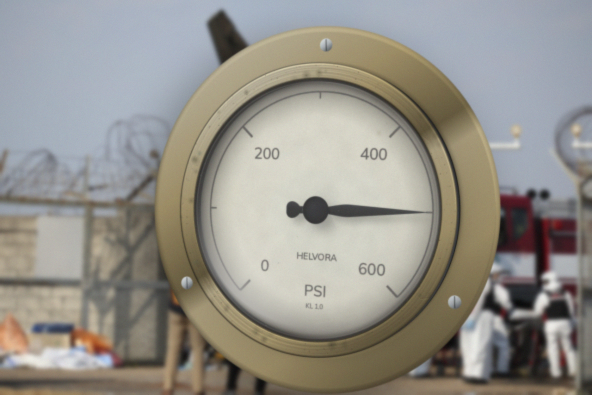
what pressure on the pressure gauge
500 psi
